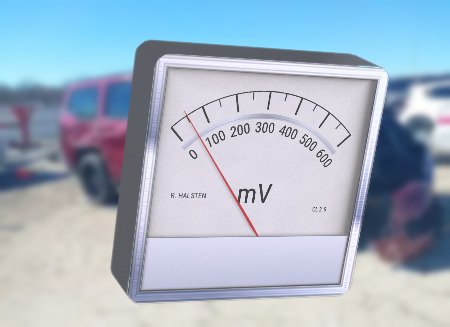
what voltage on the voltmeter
50 mV
